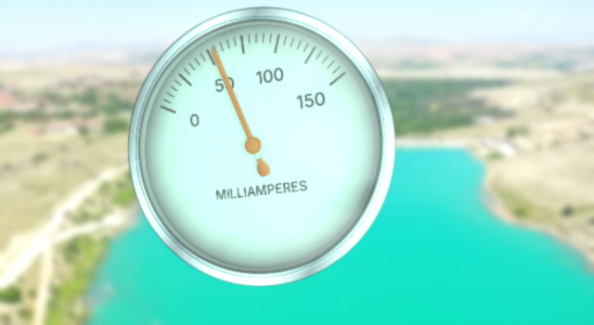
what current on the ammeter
55 mA
